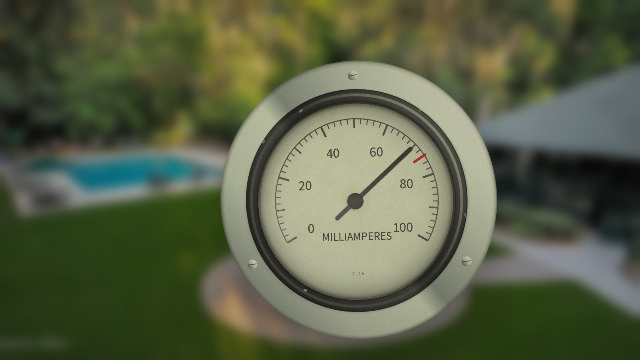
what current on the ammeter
70 mA
